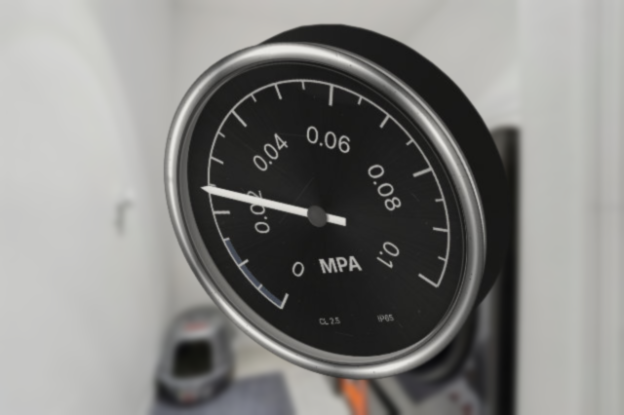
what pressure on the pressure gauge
0.025 MPa
